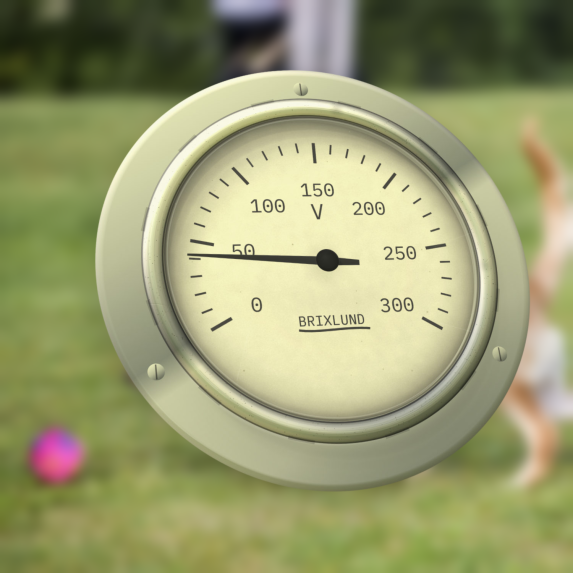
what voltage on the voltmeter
40 V
